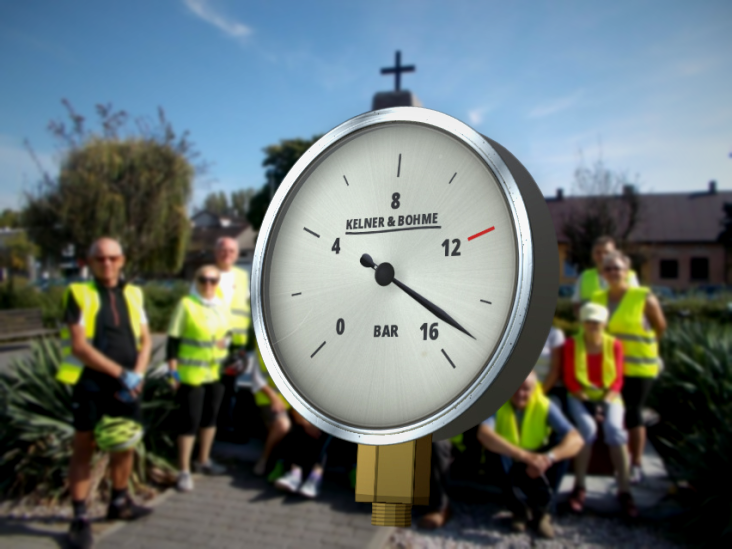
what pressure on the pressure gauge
15 bar
